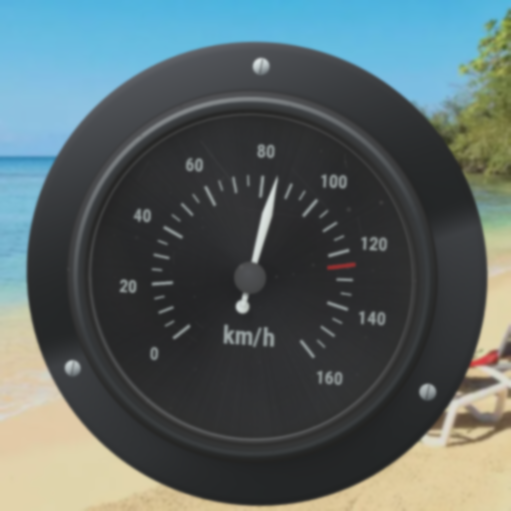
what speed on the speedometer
85 km/h
